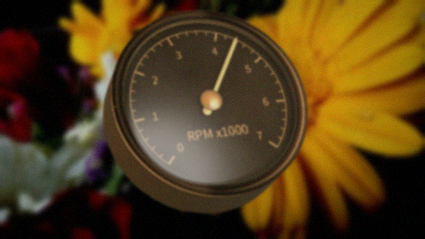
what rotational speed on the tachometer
4400 rpm
